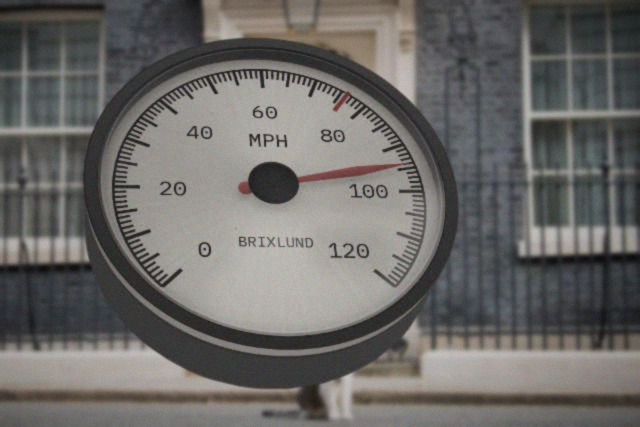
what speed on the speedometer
95 mph
